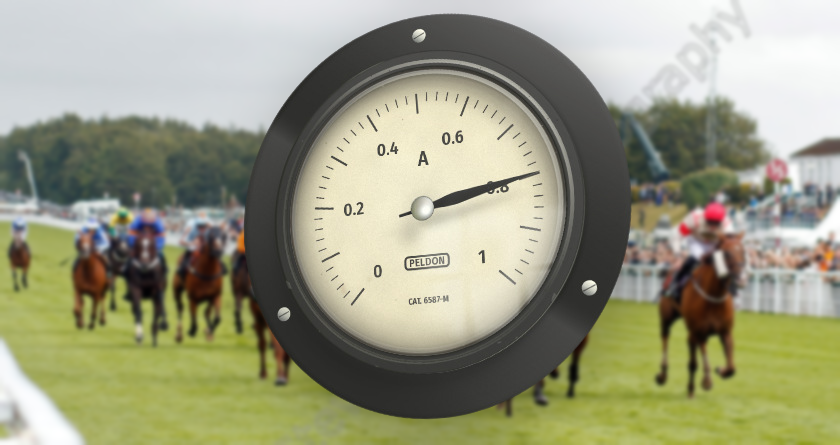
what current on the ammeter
0.8 A
